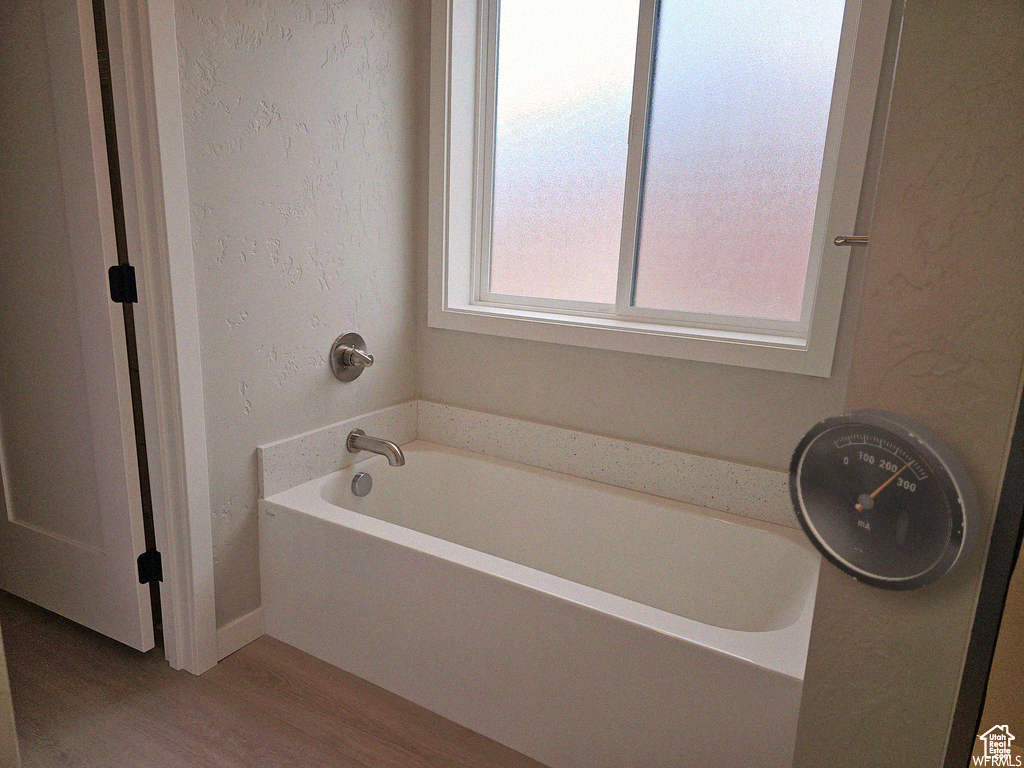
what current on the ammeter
250 mA
